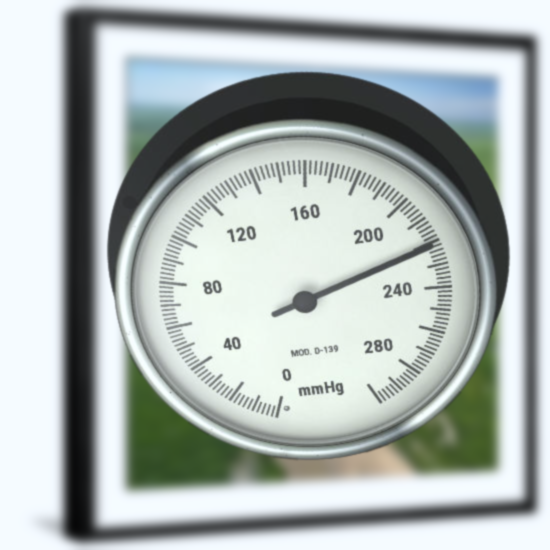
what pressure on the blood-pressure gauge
220 mmHg
